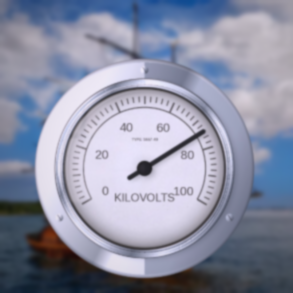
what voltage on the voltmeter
74 kV
